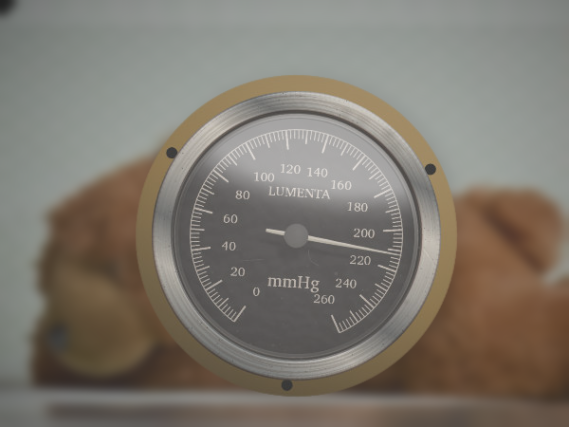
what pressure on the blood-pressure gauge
212 mmHg
